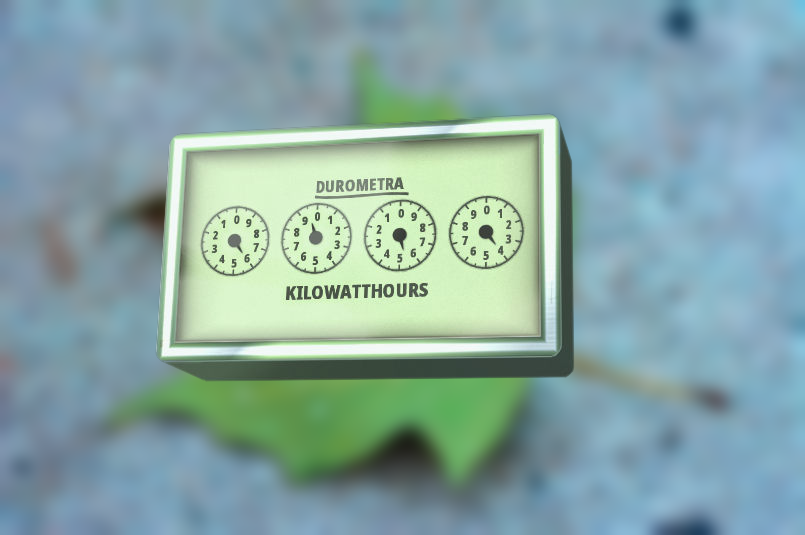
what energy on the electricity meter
5954 kWh
